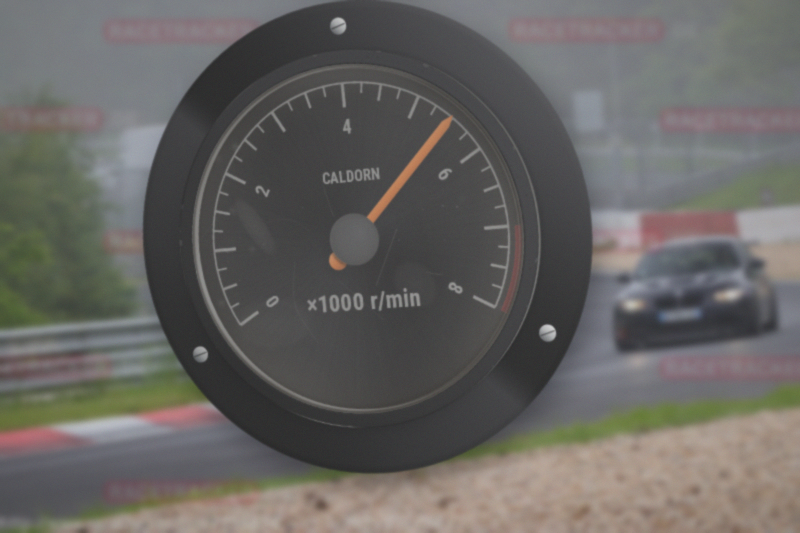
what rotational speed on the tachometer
5500 rpm
